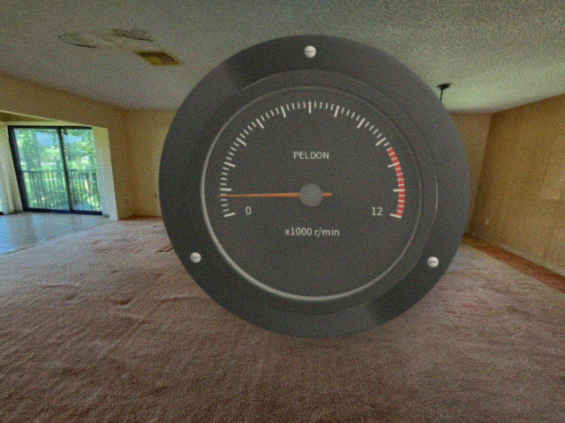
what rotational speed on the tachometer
800 rpm
